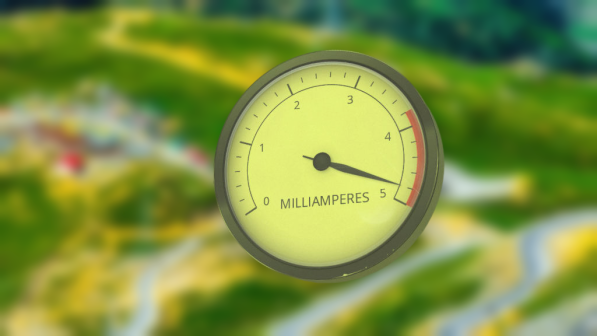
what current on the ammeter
4.8 mA
